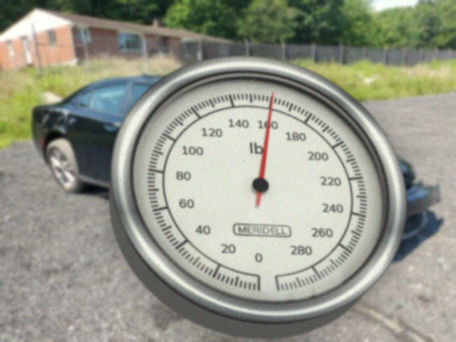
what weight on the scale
160 lb
